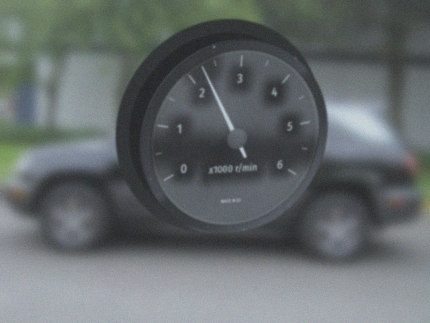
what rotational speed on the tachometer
2250 rpm
